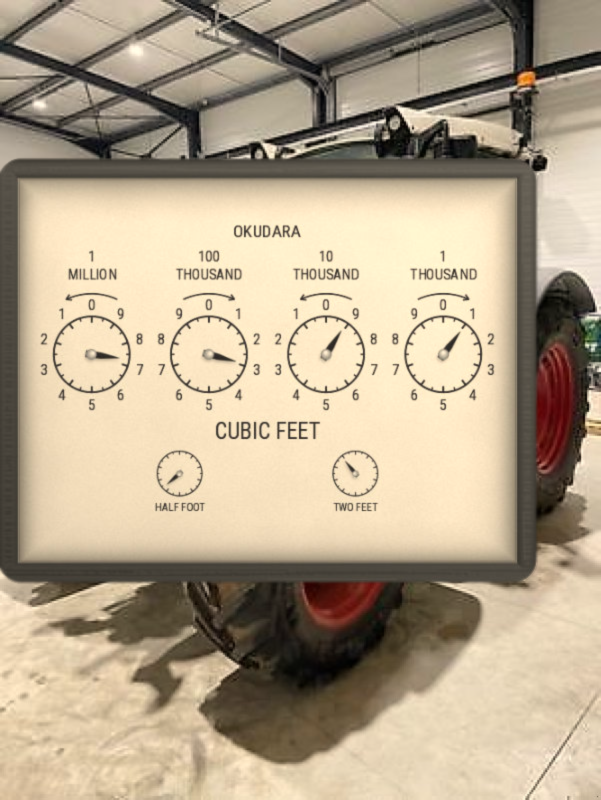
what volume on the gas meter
729100 ft³
